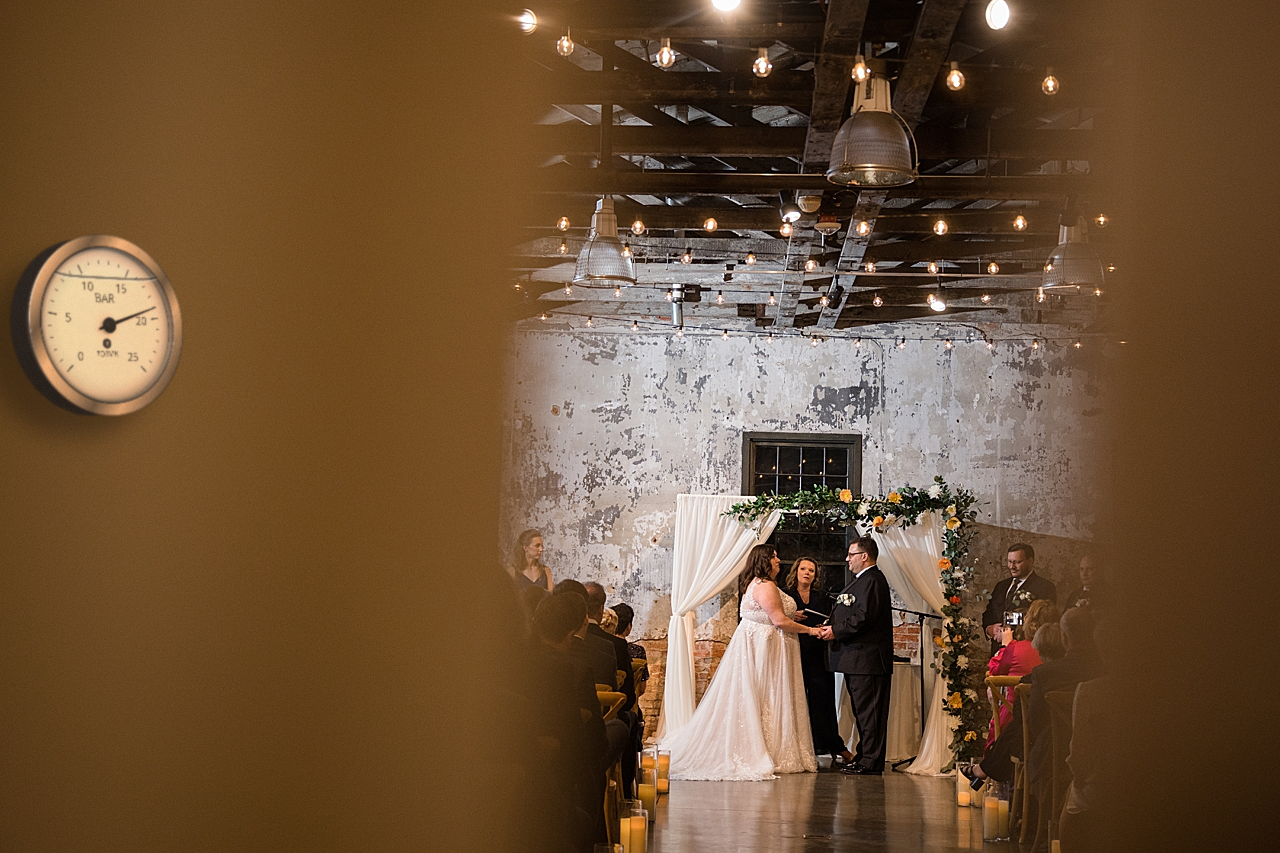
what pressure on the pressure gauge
19 bar
